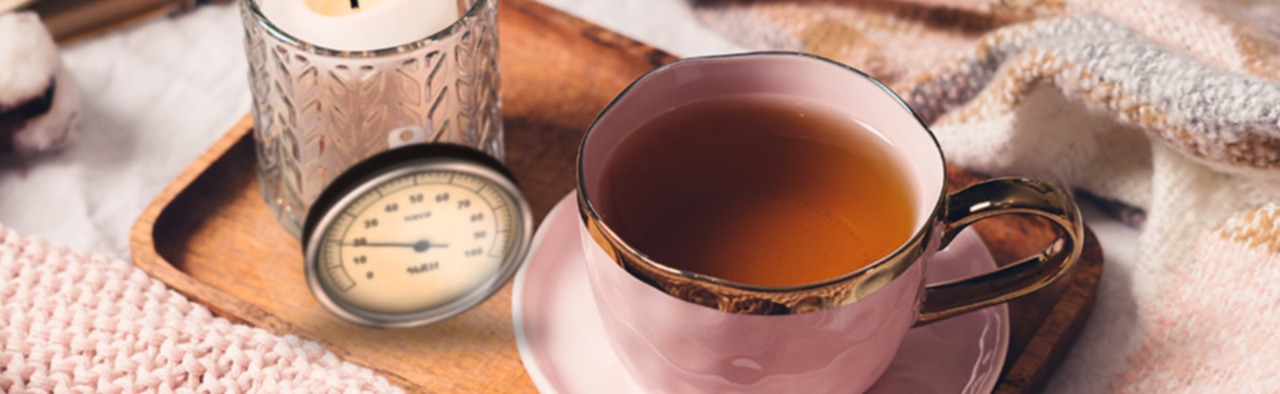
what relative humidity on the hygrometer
20 %
